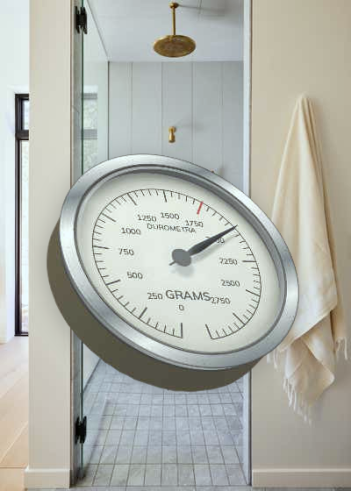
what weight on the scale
2000 g
